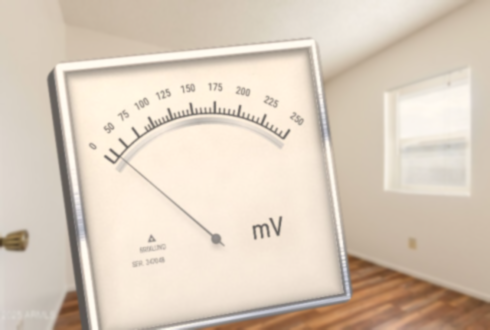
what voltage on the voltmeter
25 mV
